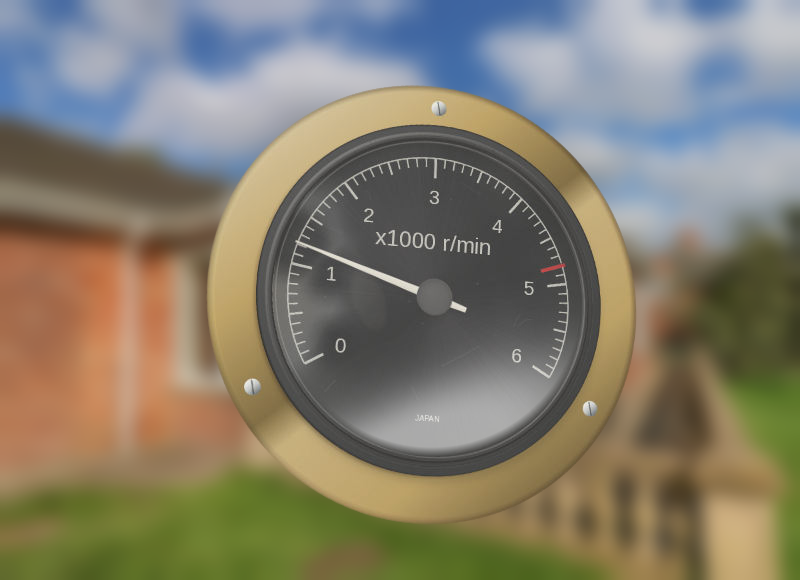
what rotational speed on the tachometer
1200 rpm
